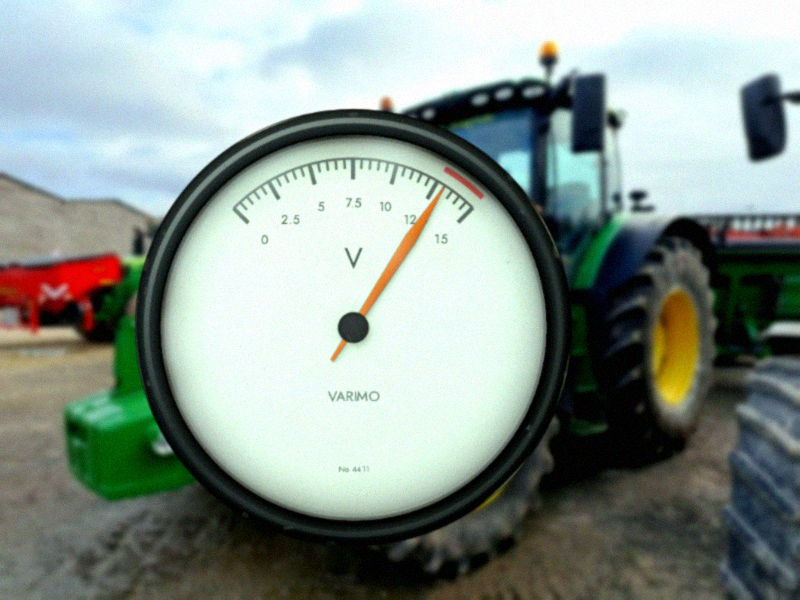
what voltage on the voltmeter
13 V
